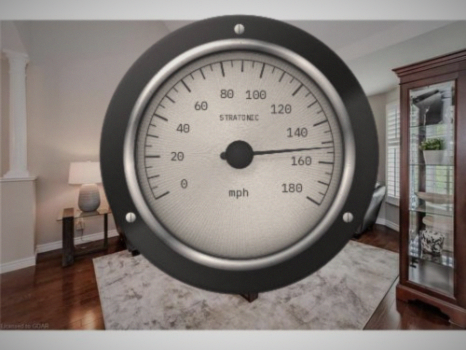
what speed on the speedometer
152.5 mph
